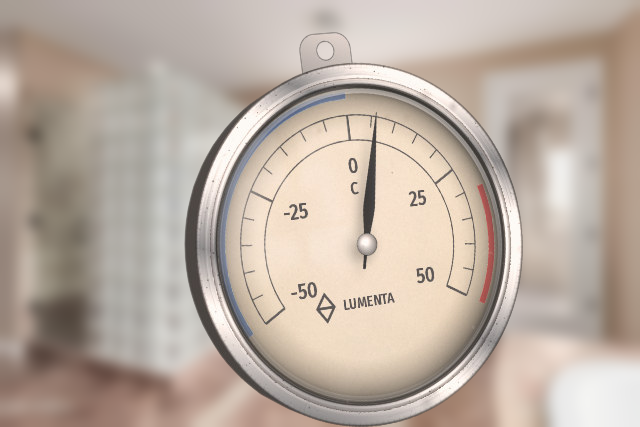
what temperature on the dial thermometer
5 °C
